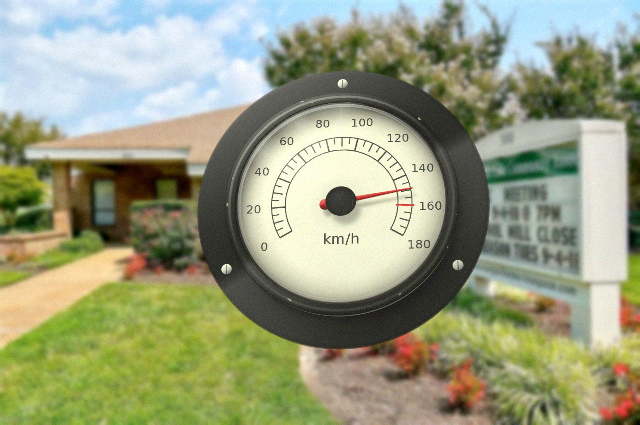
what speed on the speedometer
150 km/h
